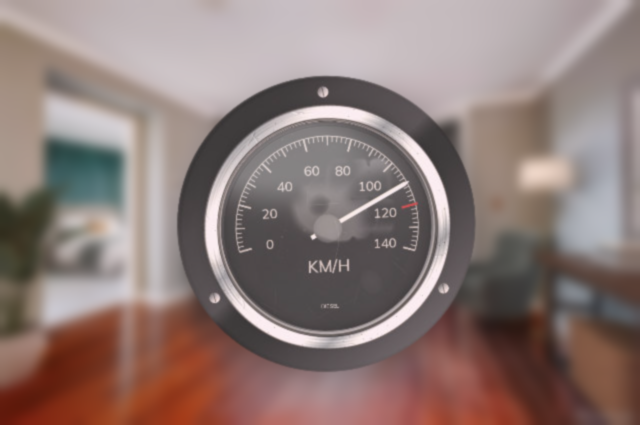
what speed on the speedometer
110 km/h
